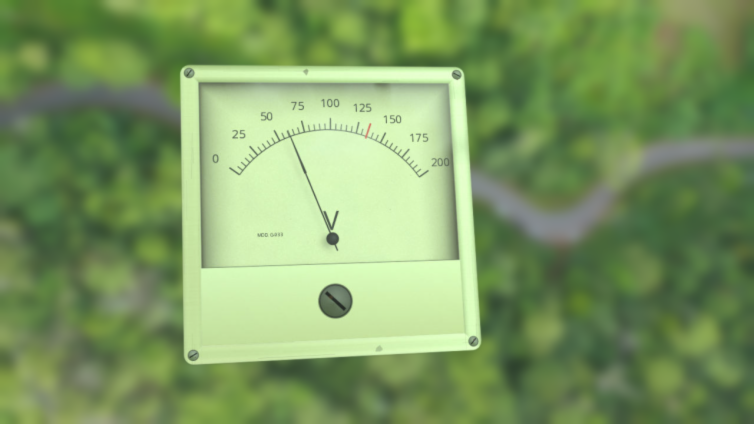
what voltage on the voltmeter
60 V
